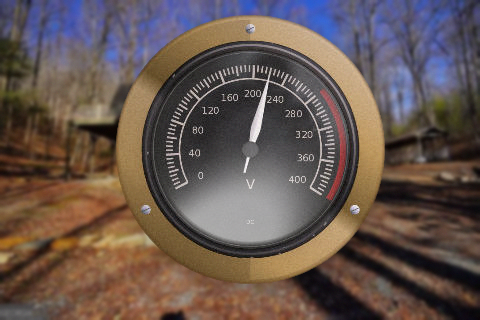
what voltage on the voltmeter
220 V
